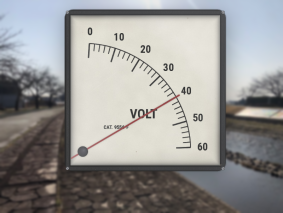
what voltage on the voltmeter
40 V
